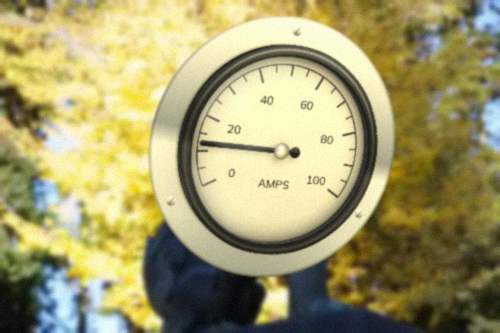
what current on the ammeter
12.5 A
